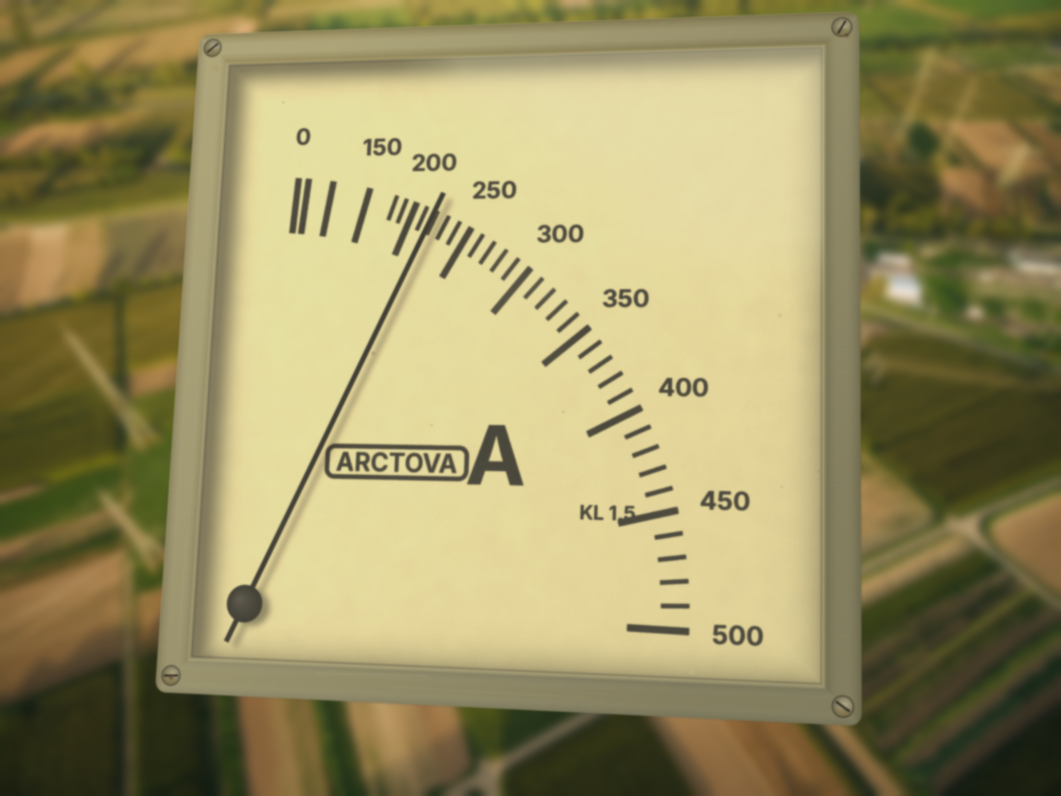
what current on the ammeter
220 A
